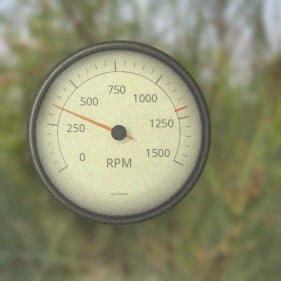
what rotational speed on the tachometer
350 rpm
